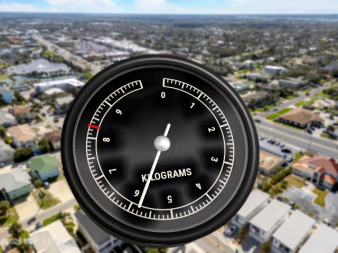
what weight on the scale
5.8 kg
